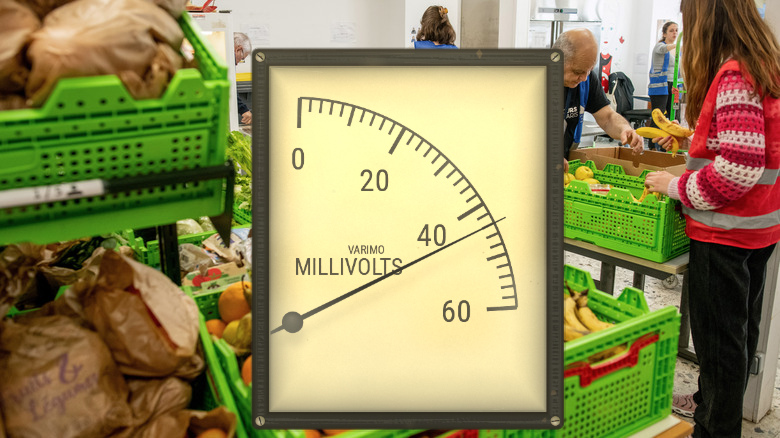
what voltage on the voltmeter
44 mV
